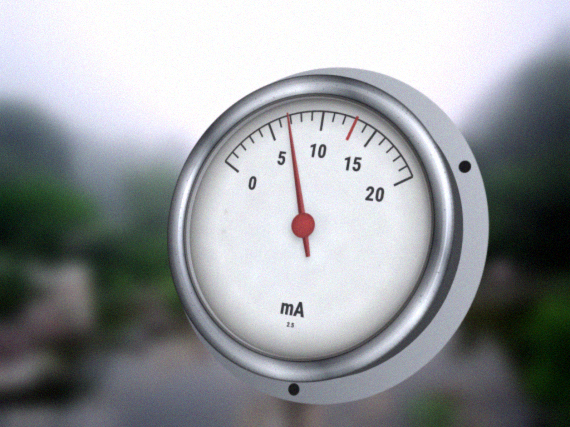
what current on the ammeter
7 mA
